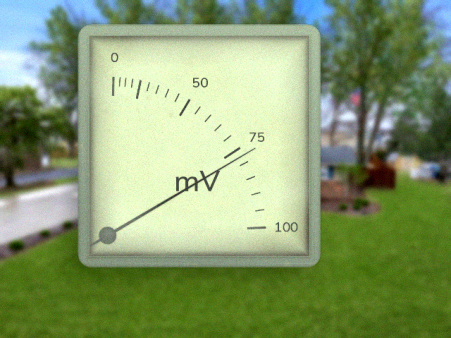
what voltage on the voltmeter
77.5 mV
